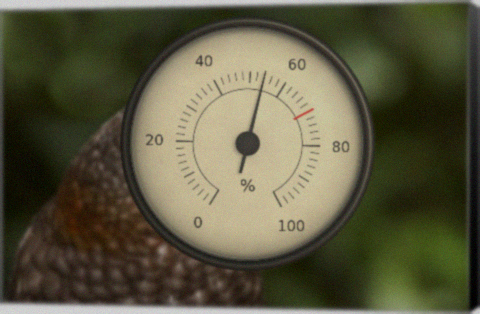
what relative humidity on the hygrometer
54 %
